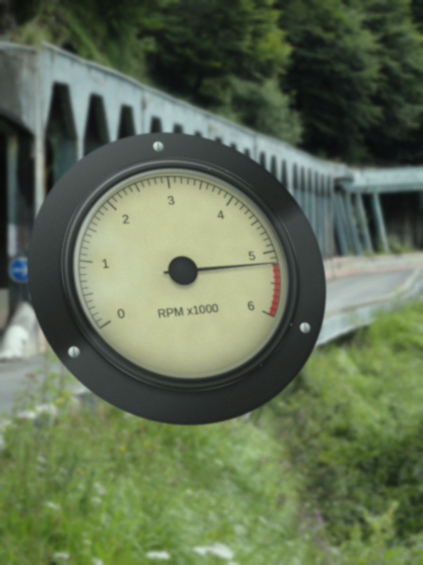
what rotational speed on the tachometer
5200 rpm
